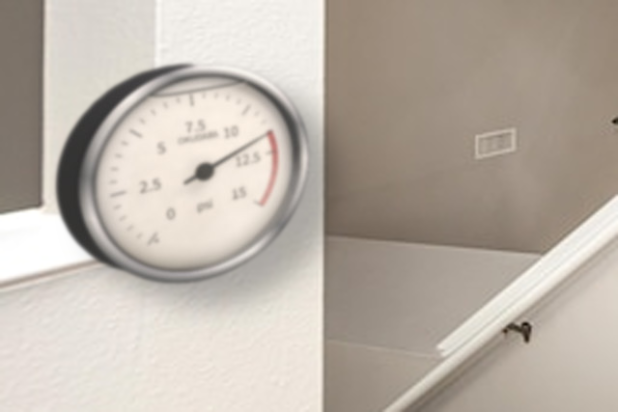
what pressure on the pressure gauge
11.5 psi
